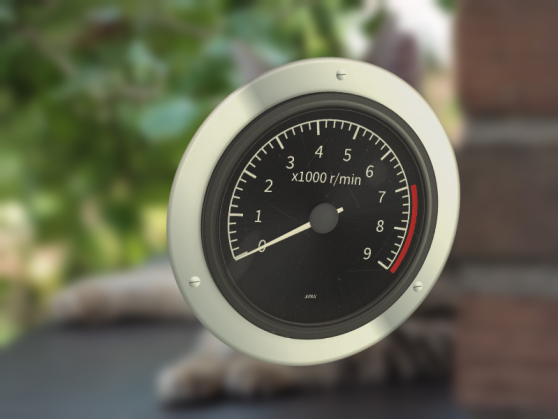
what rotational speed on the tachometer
0 rpm
